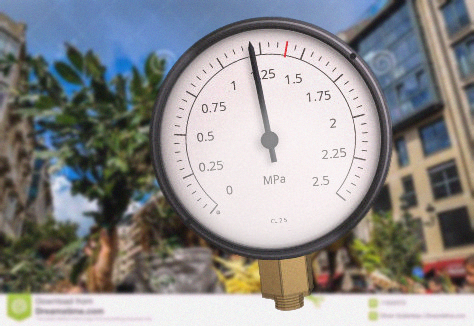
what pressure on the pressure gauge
1.2 MPa
